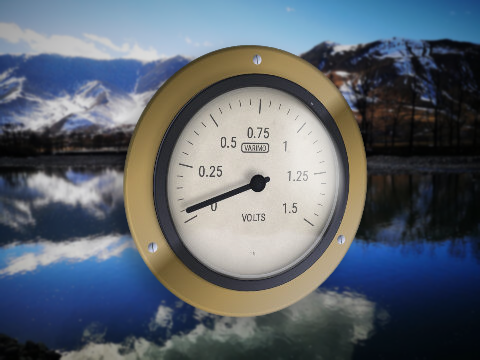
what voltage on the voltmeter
0.05 V
